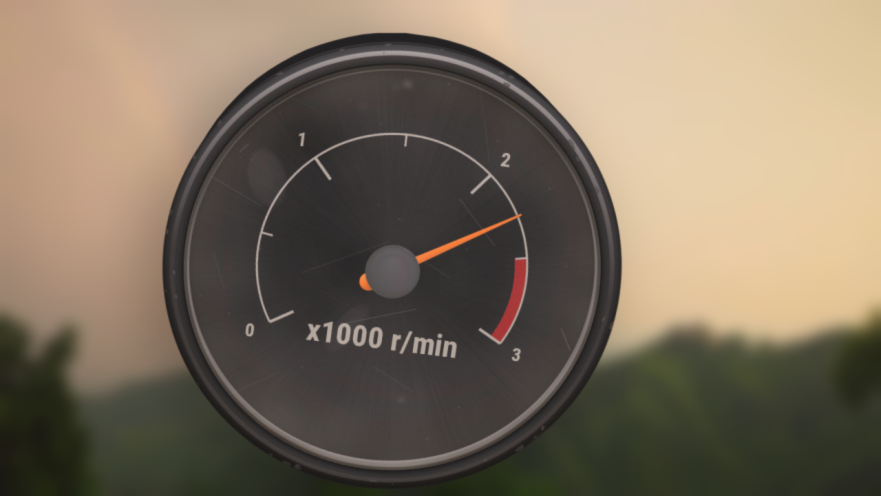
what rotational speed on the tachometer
2250 rpm
